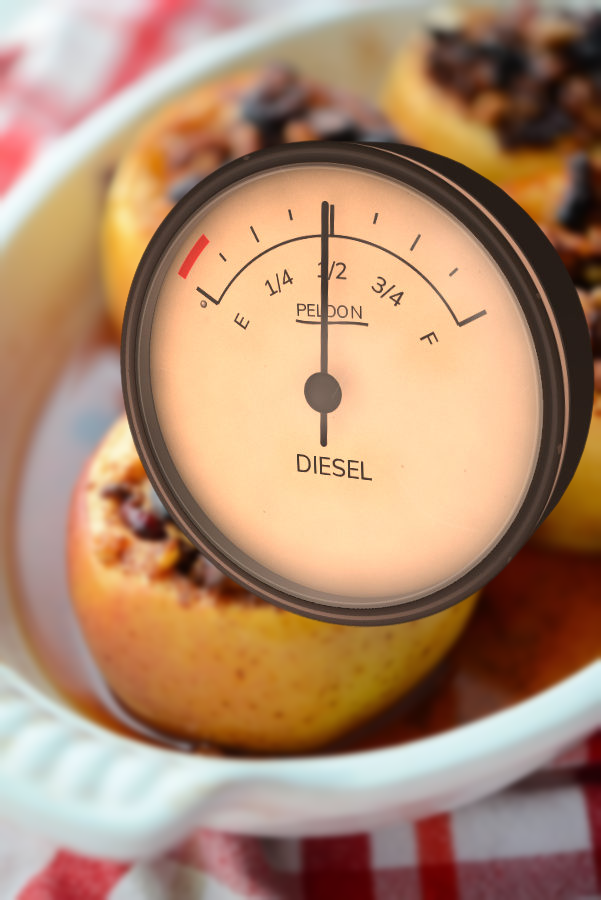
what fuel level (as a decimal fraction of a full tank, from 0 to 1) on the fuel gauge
0.5
